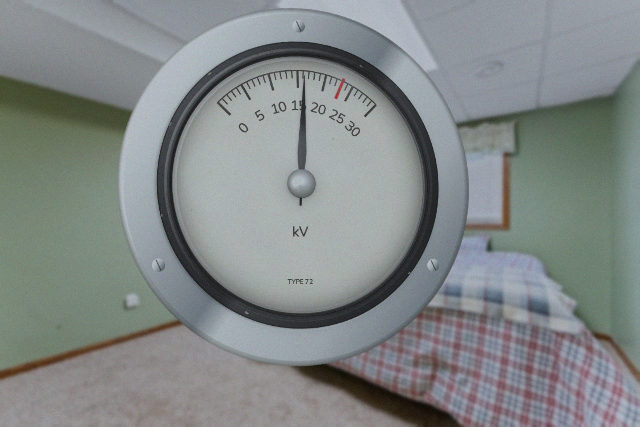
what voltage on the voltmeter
16 kV
